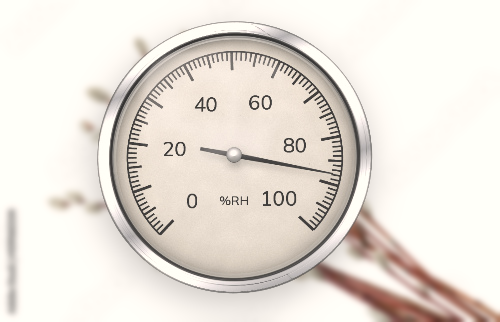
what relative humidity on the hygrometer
88 %
